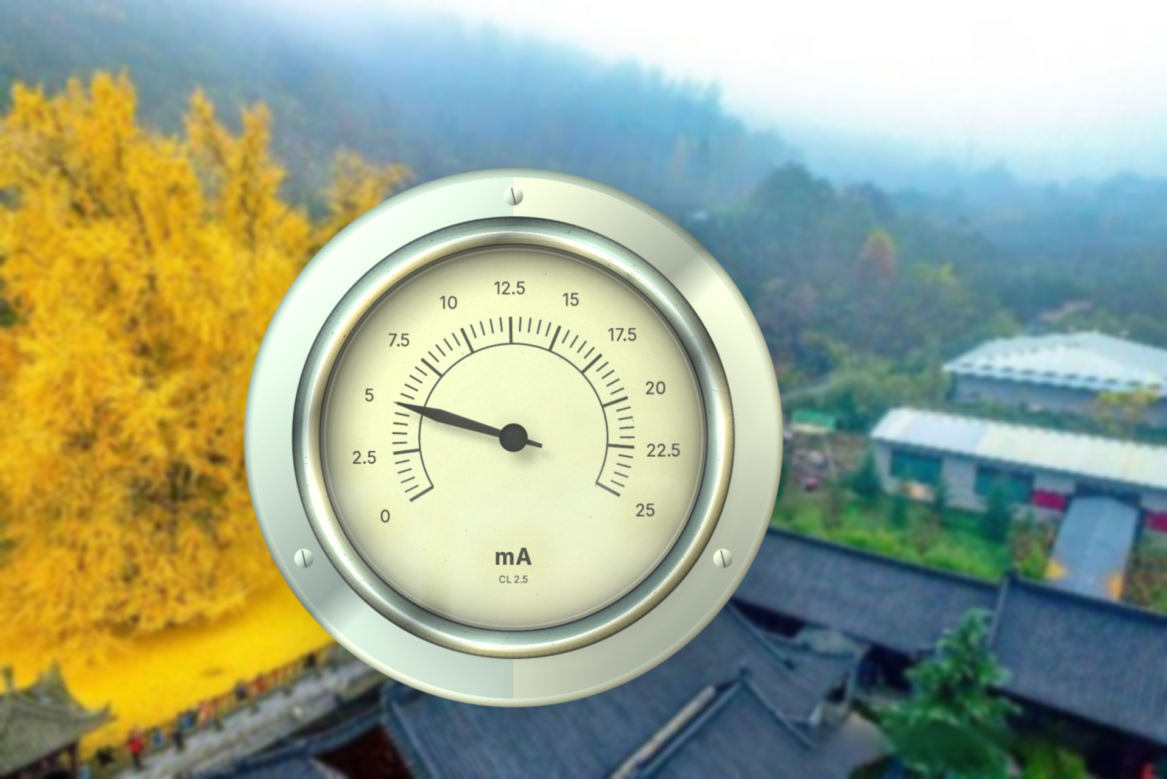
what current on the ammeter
5 mA
